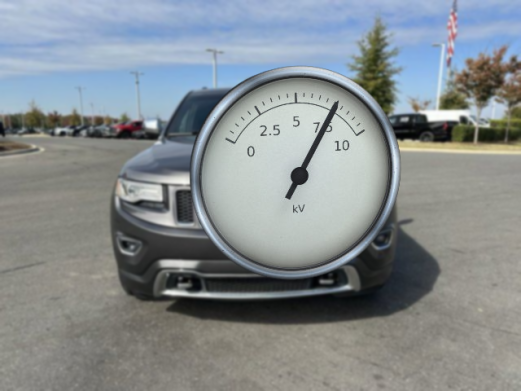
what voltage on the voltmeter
7.5 kV
